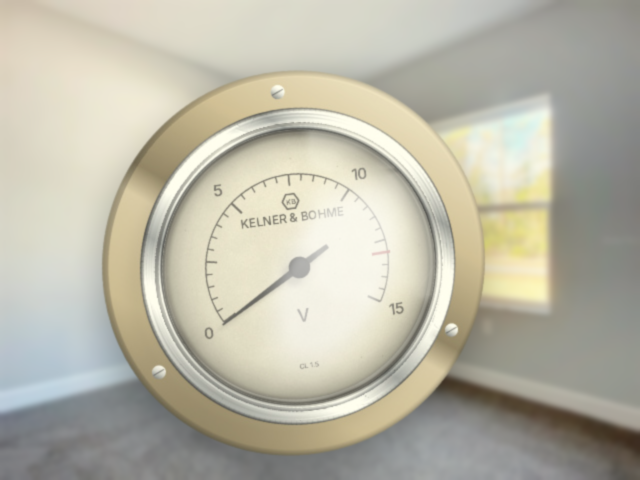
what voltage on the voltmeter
0 V
